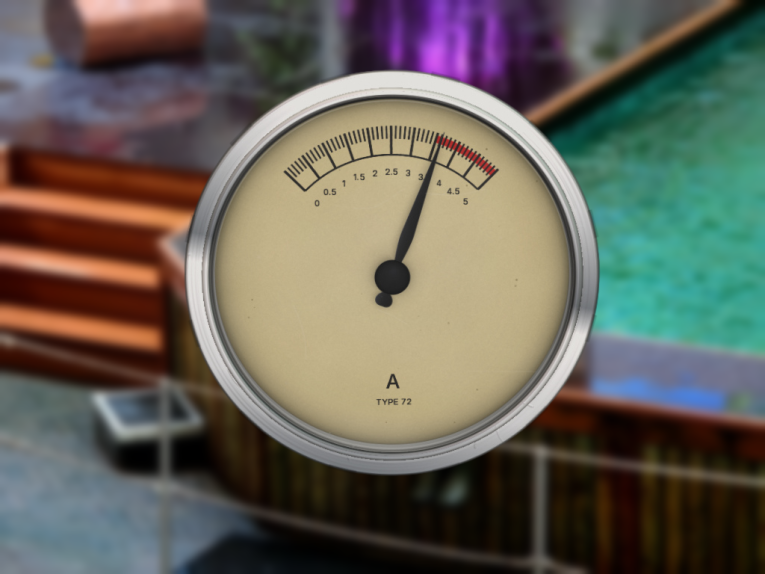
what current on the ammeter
3.6 A
